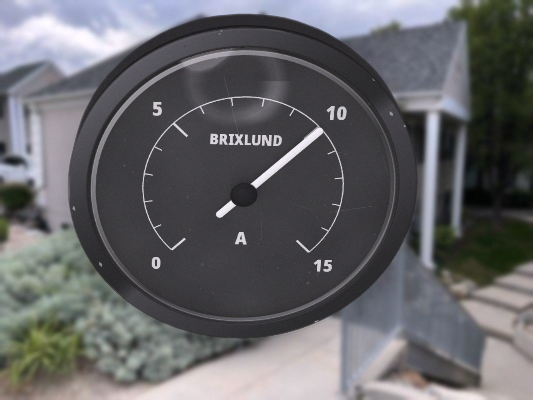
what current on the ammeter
10 A
